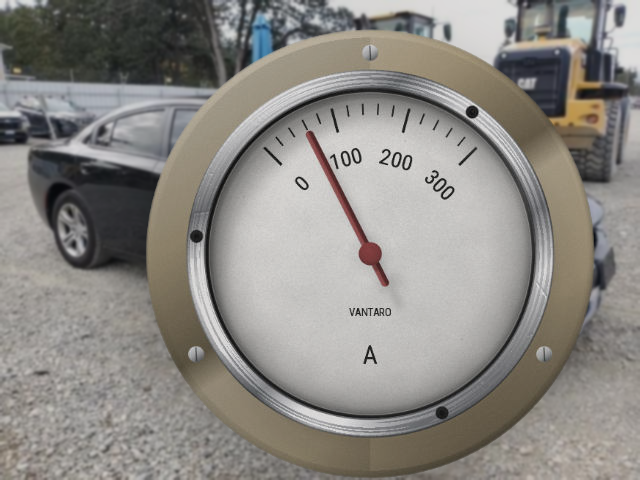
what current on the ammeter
60 A
